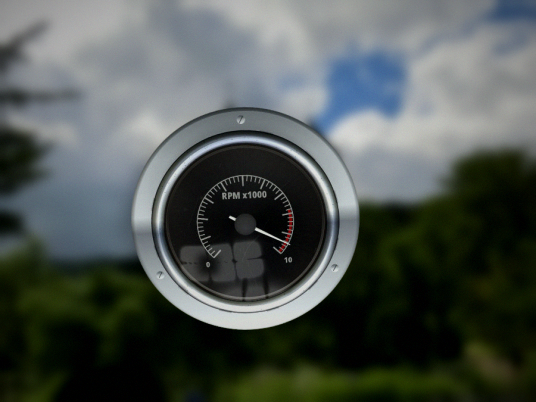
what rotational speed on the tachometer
9400 rpm
